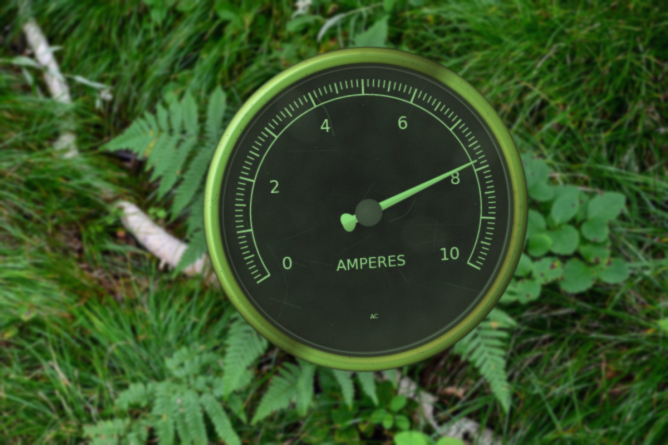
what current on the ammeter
7.8 A
